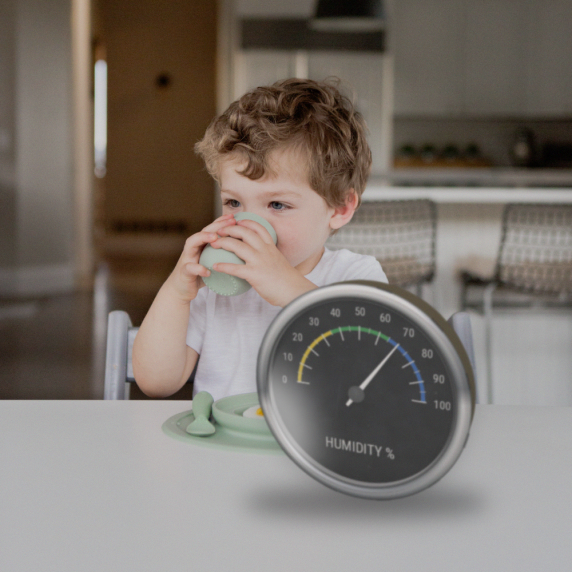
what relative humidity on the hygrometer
70 %
